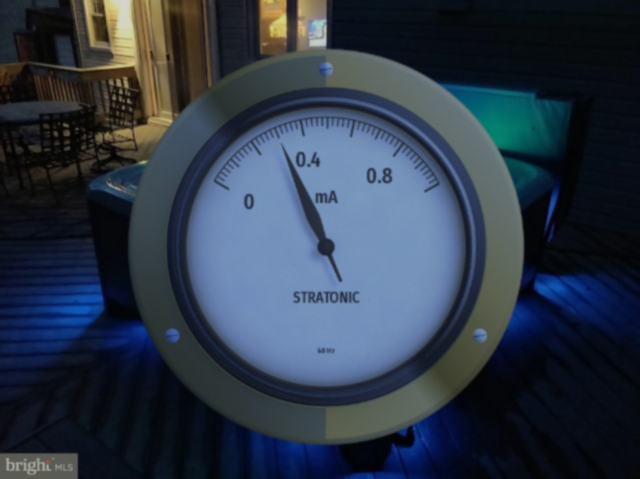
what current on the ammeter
0.3 mA
